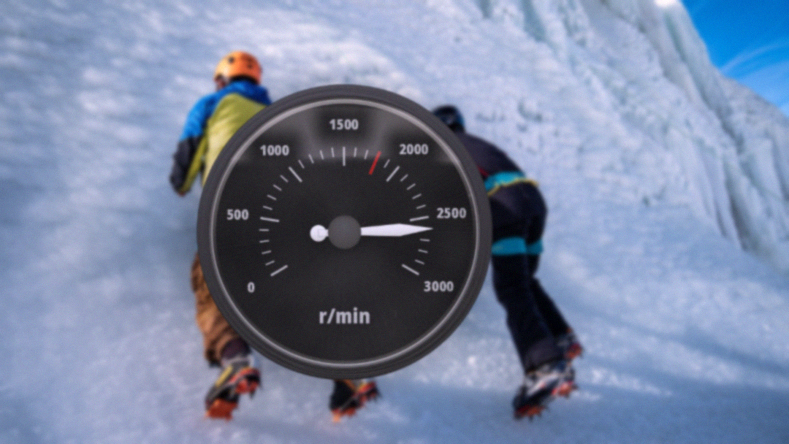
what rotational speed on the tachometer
2600 rpm
